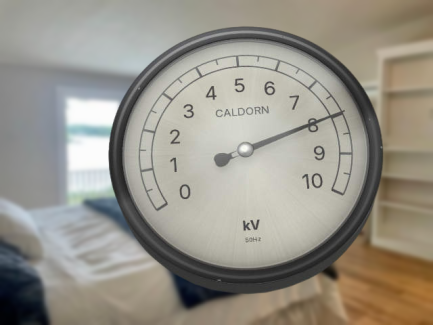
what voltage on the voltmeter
8 kV
